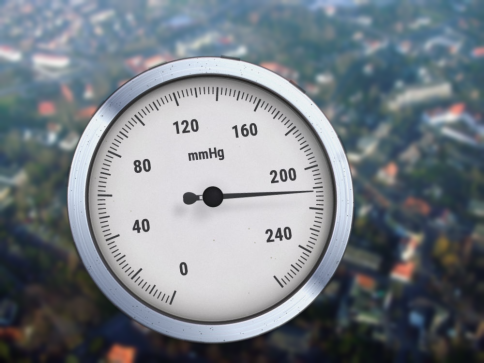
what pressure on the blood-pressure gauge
212 mmHg
